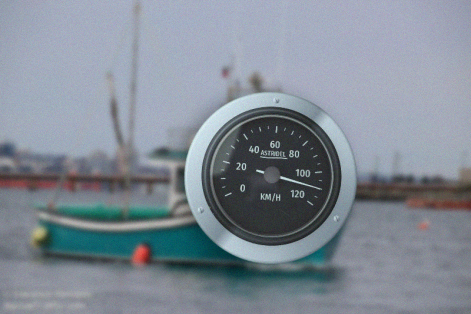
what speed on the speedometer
110 km/h
